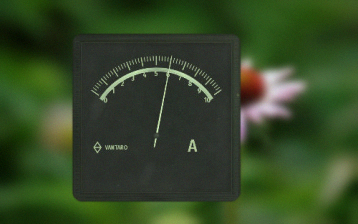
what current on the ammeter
6 A
